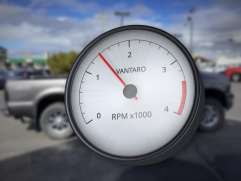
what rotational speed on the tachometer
1400 rpm
